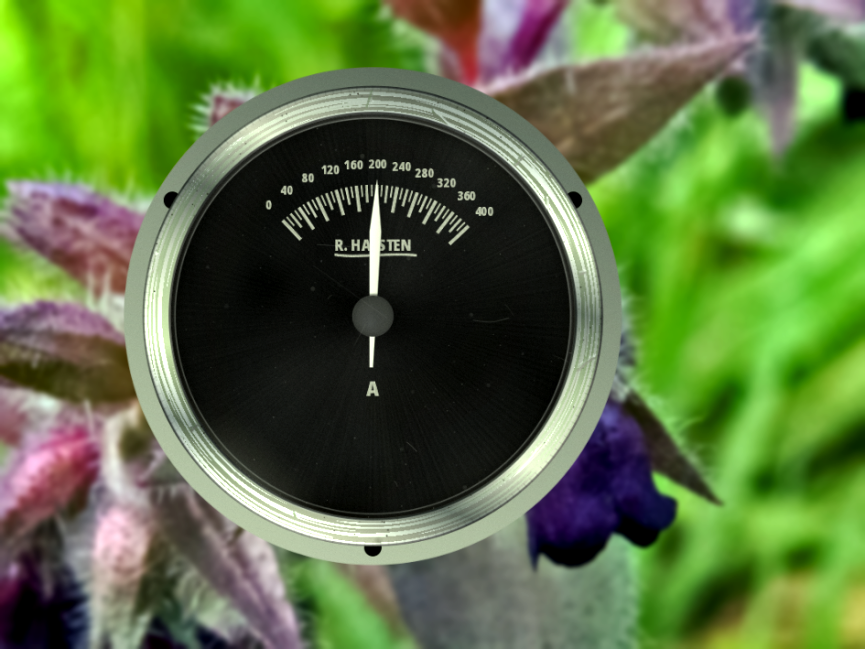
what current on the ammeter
200 A
